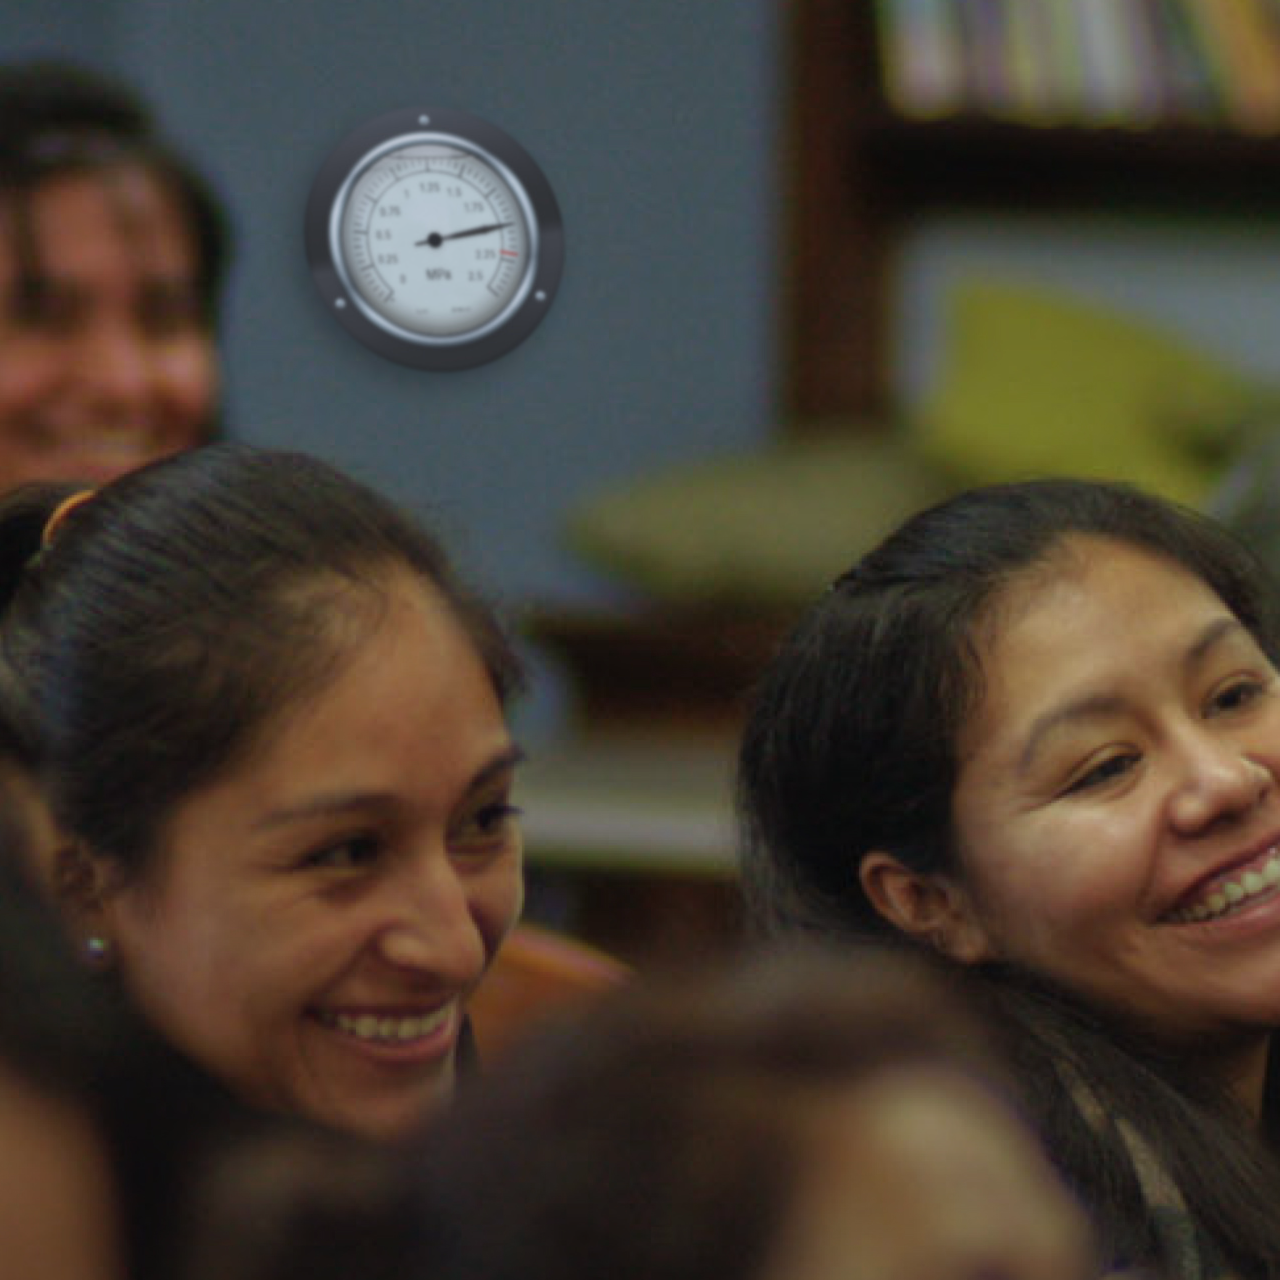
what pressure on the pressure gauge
2 MPa
